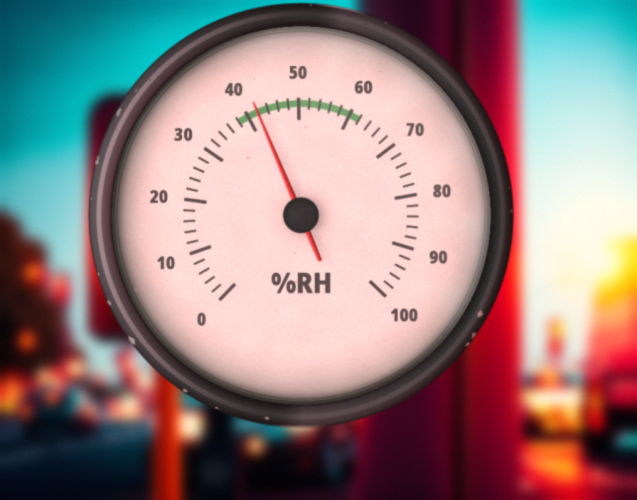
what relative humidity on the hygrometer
42 %
